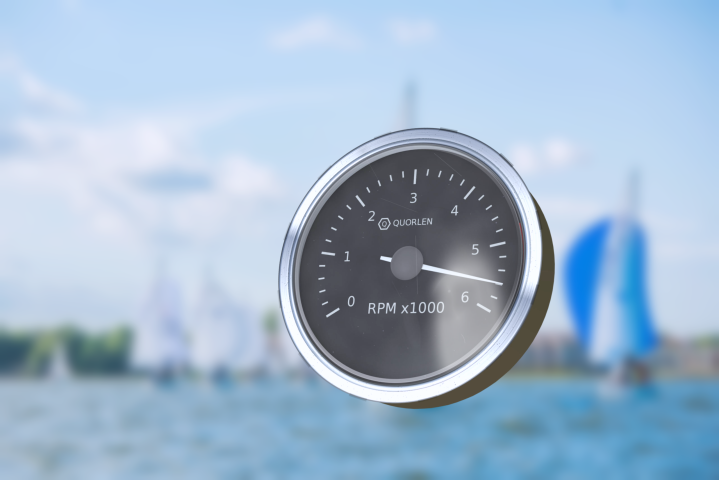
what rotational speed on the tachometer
5600 rpm
